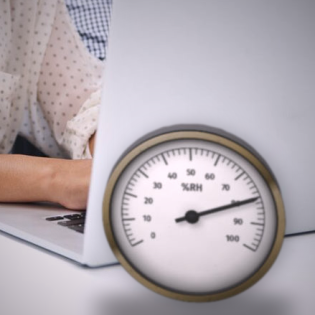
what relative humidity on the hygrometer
80 %
